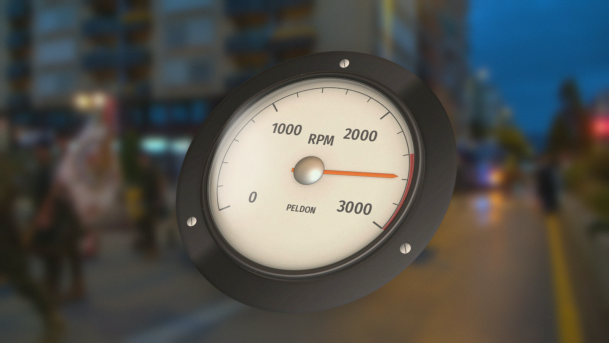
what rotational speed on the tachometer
2600 rpm
